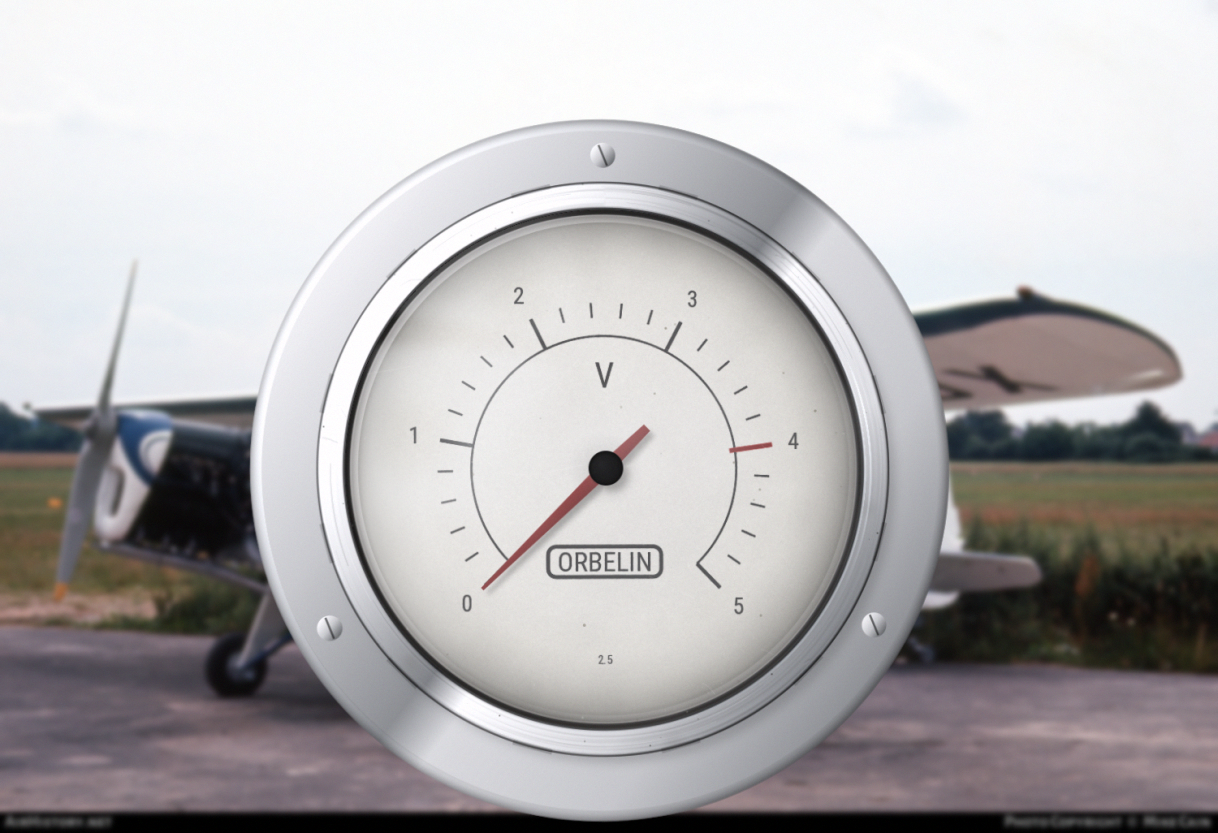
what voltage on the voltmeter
0 V
